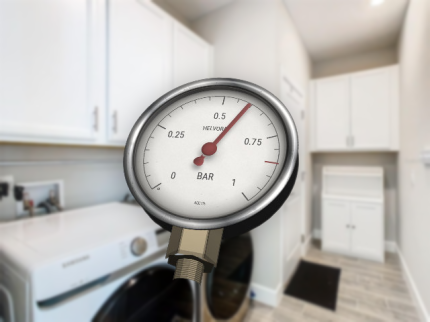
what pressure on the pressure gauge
0.6 bar
